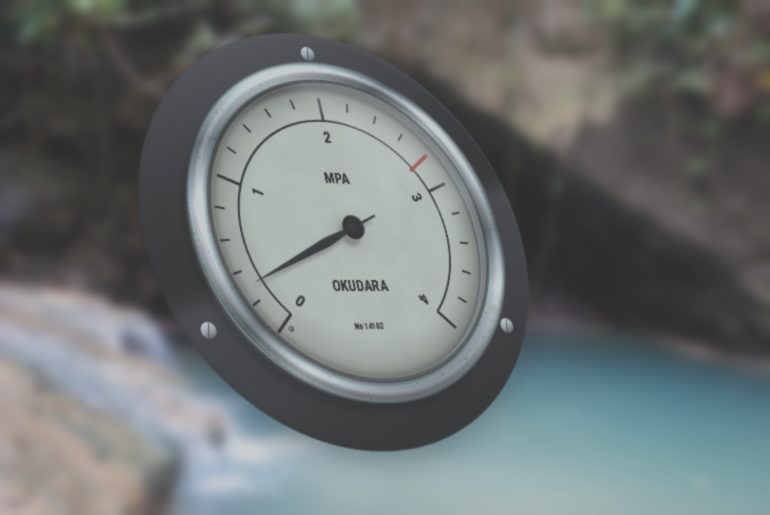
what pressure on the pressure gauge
0.3 MPa
